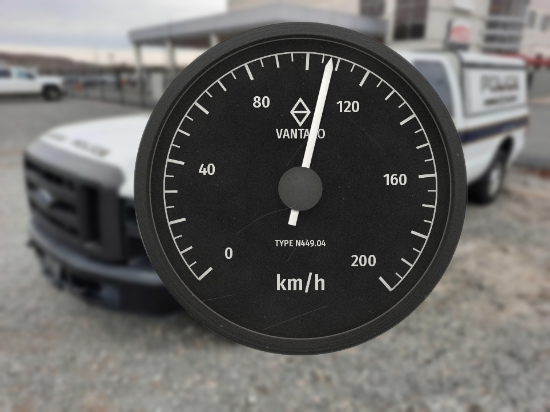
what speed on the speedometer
107.5 km/h
